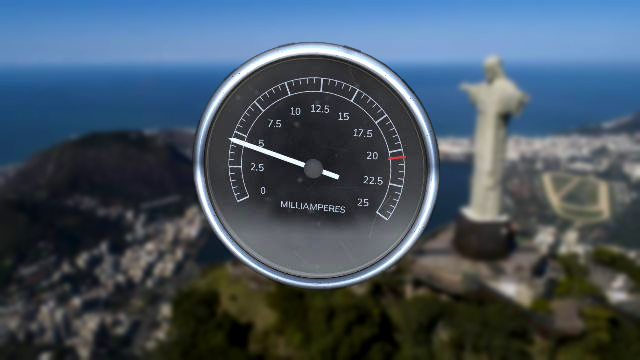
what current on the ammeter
4.5 mA
